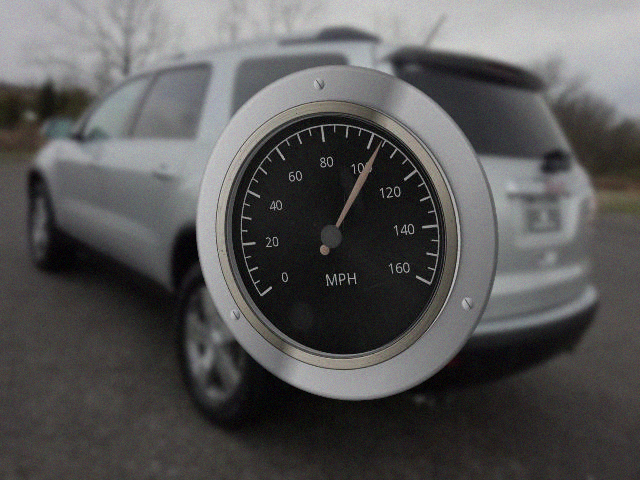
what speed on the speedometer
105 mph
